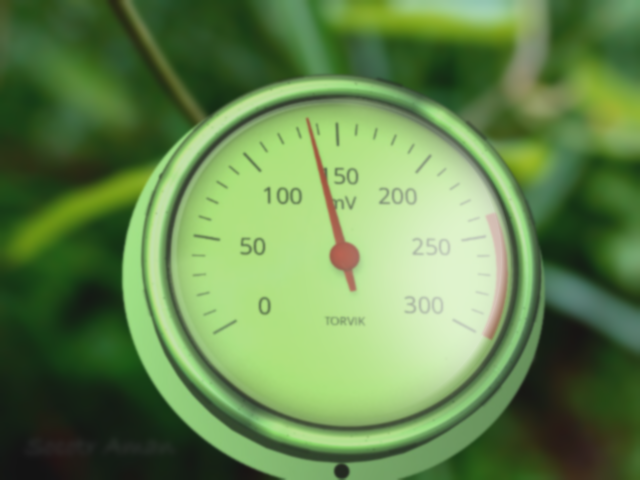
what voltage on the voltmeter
135 mV
